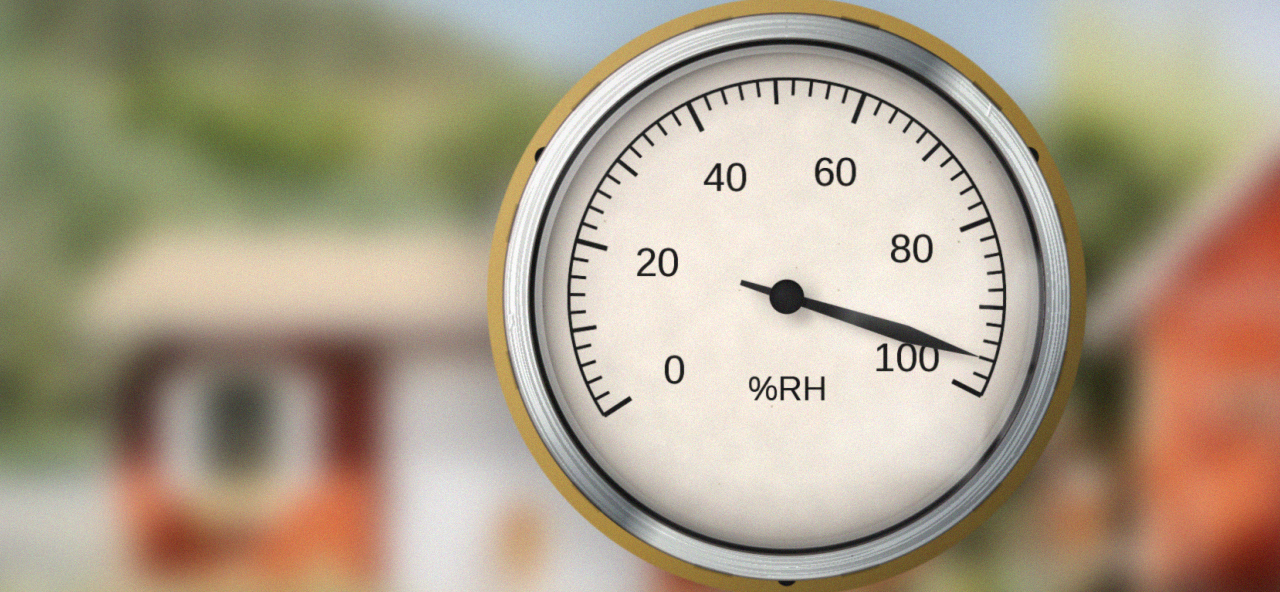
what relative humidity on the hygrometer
96 %
